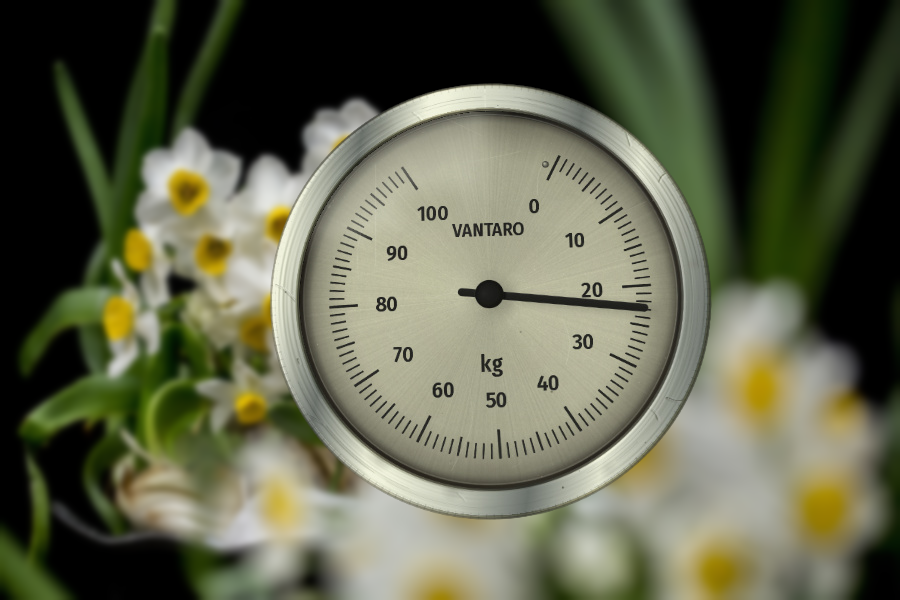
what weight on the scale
23 kg
